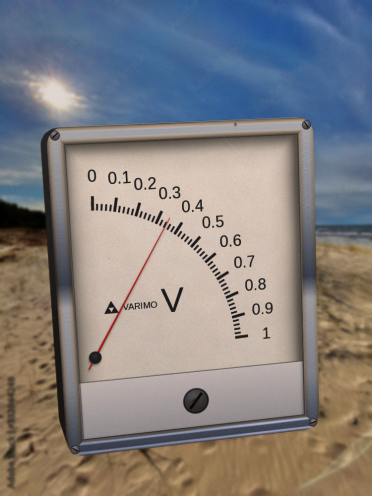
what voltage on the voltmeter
0.34 V
